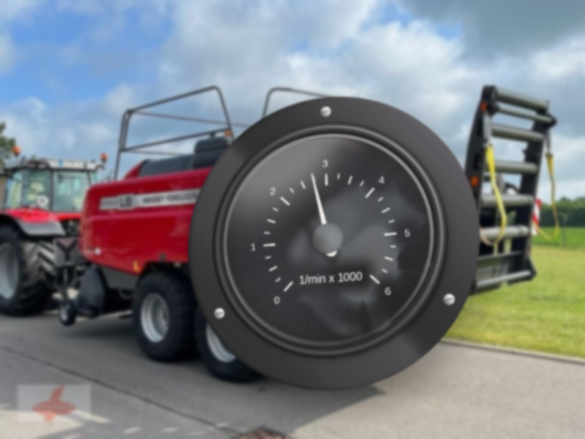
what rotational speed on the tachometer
2750 rpm
